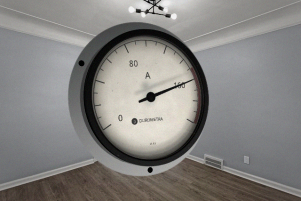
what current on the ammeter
160 A
